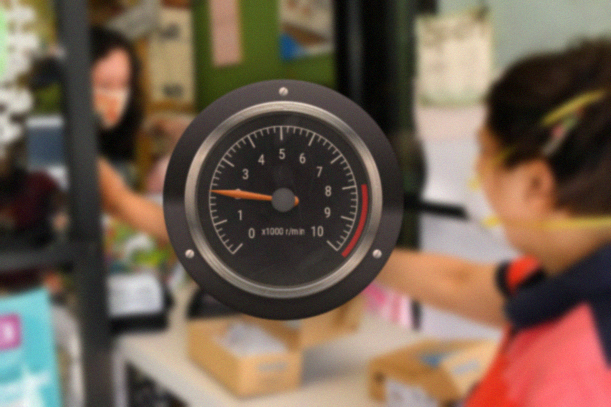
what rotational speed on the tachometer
2000 rpm
